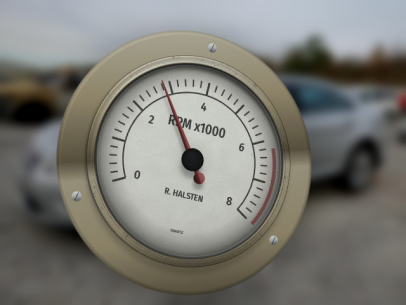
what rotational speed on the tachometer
2800 rpm
